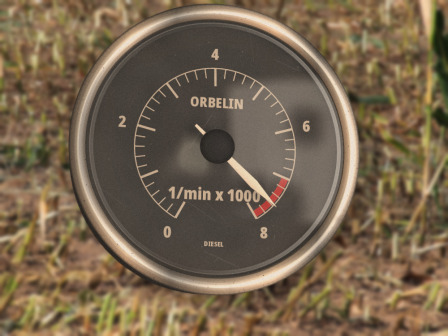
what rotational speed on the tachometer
7600 rpm
